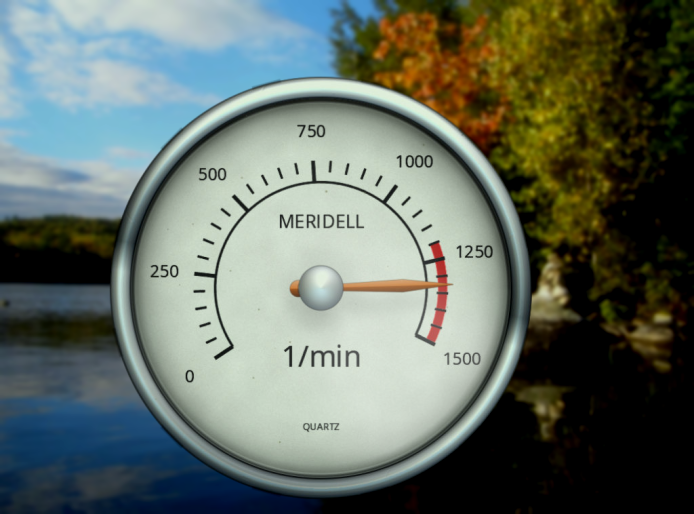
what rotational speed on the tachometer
1325 rpm
